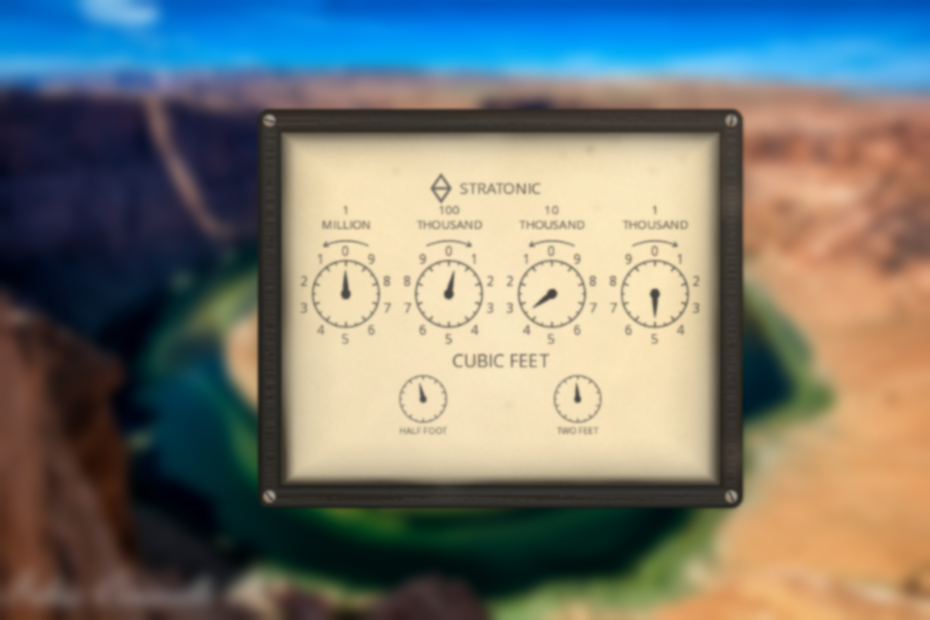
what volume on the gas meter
3500 ft³
